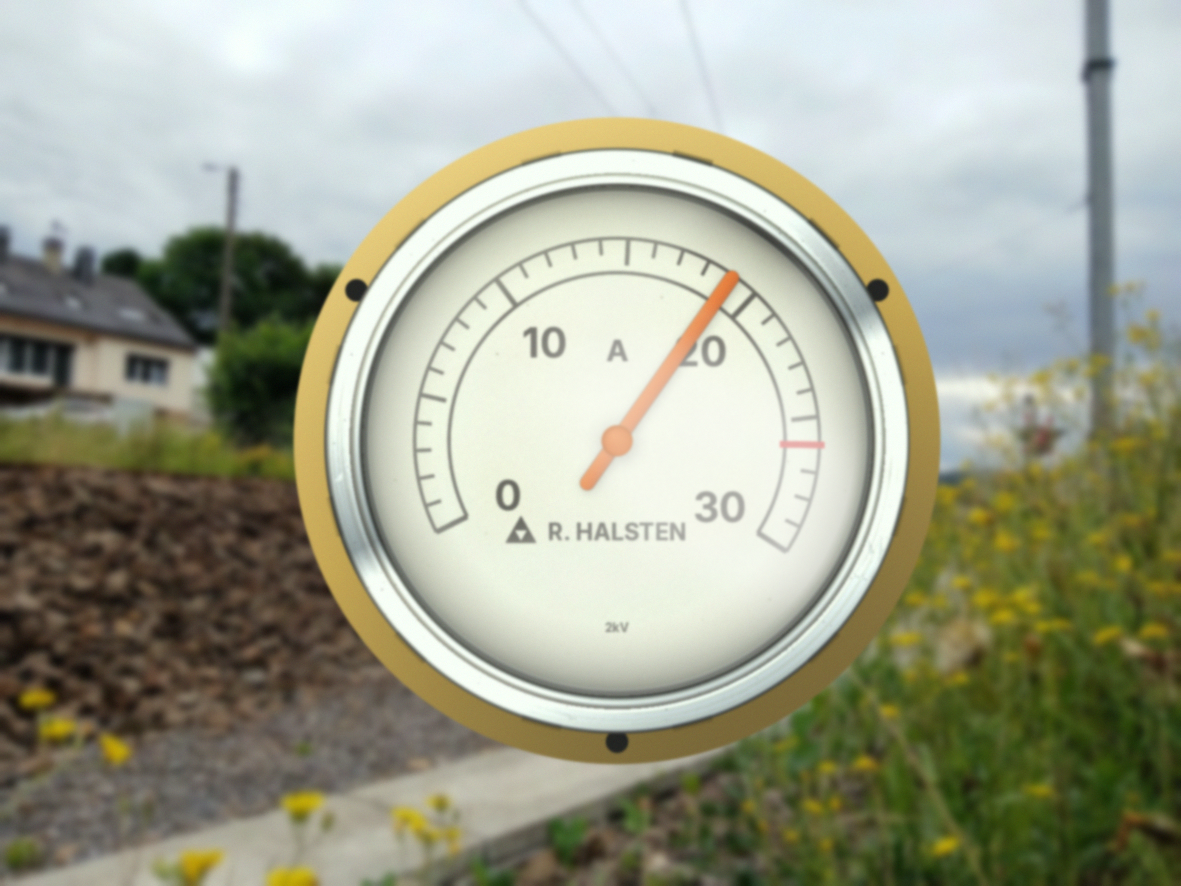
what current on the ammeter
19 A
